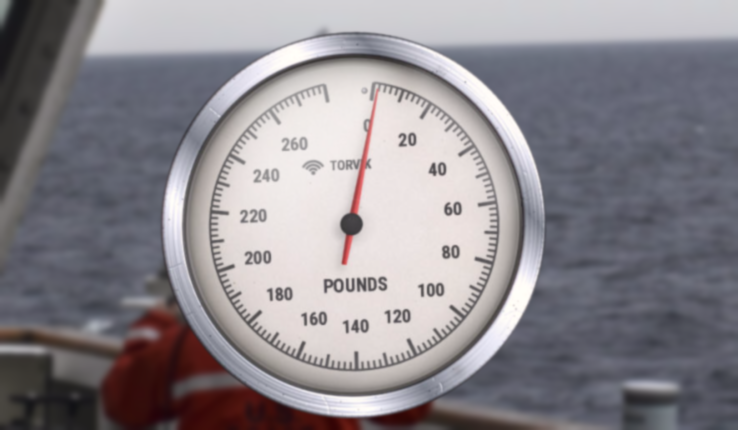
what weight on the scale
2 lb
